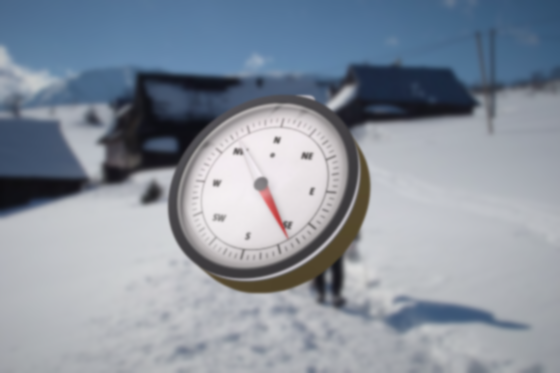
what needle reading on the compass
140 °
